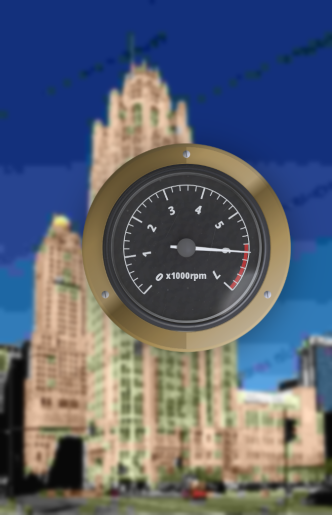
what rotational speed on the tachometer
6000 rpm
